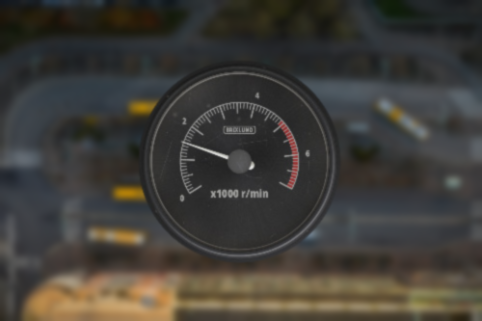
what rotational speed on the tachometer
1500 rpm
